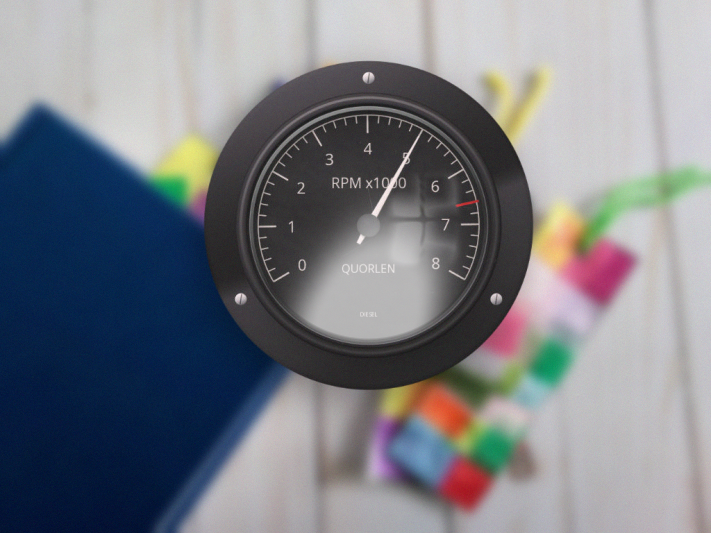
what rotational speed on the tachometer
5000 rpm
